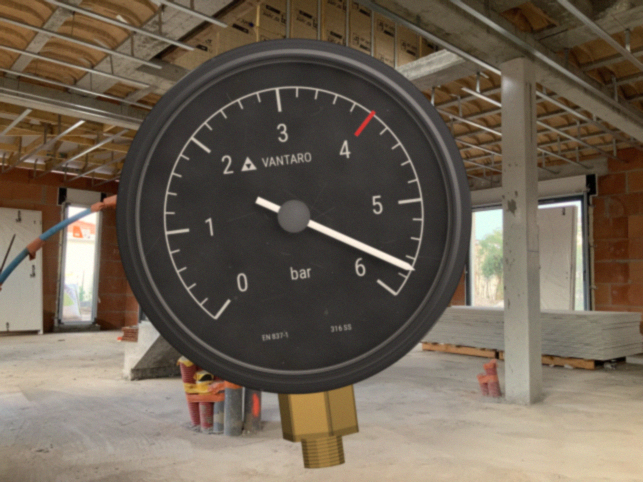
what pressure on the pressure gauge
5.7 bar
